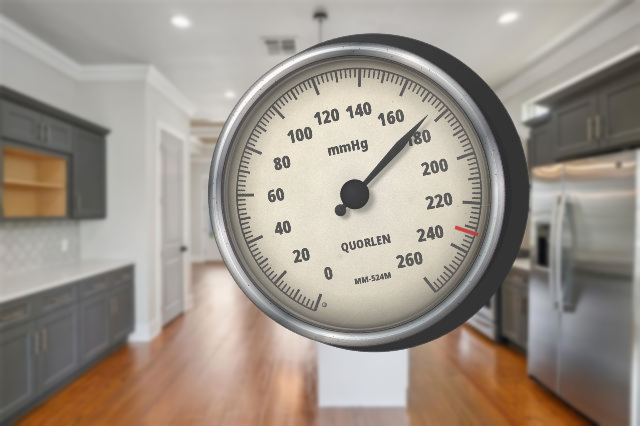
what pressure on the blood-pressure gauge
176 mmHg
